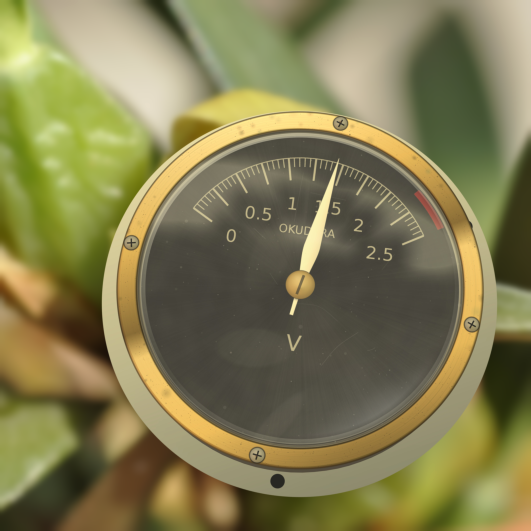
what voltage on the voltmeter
1.45 V
